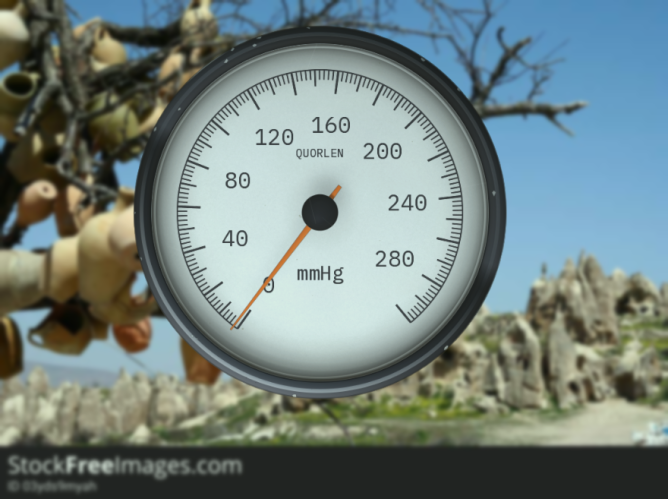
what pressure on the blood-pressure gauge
2 mmHg
